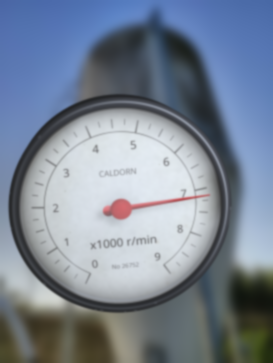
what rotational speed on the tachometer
7125 rpm
